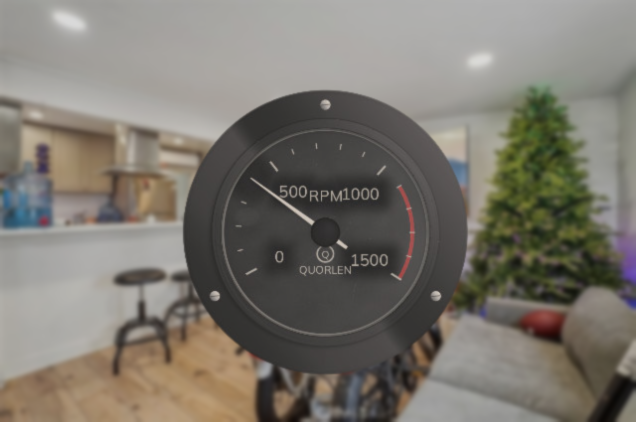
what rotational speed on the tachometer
400 rpm
